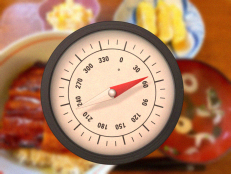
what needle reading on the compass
50 °
